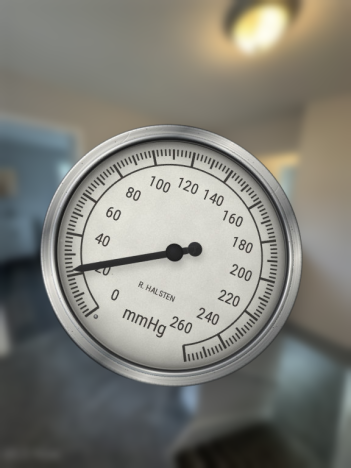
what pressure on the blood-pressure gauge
22 mmHg
